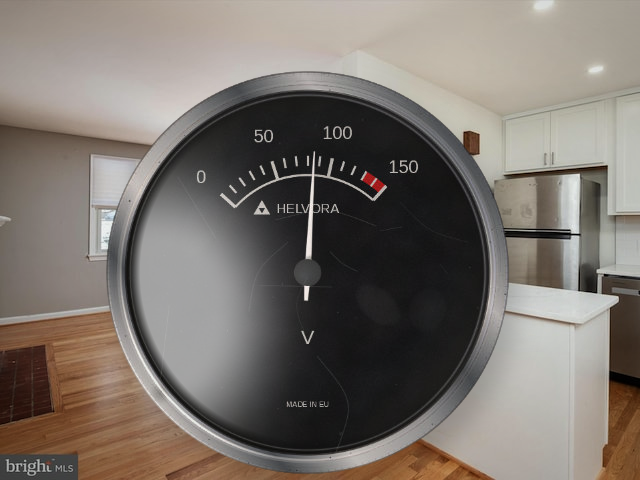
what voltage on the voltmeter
85 V
